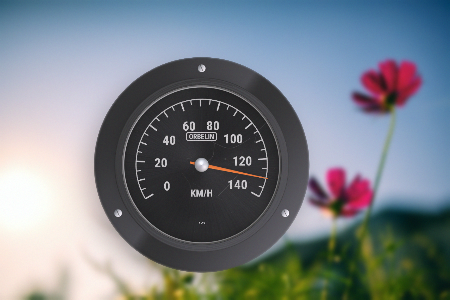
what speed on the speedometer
130 km/h
